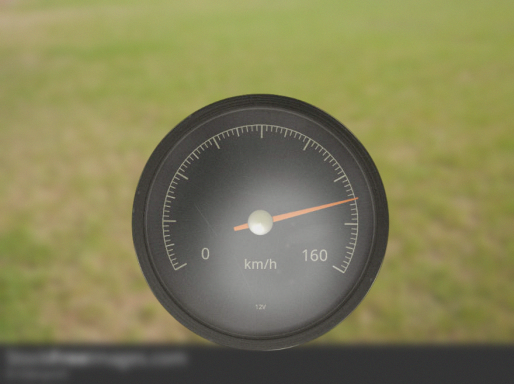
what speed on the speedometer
130 km/h
